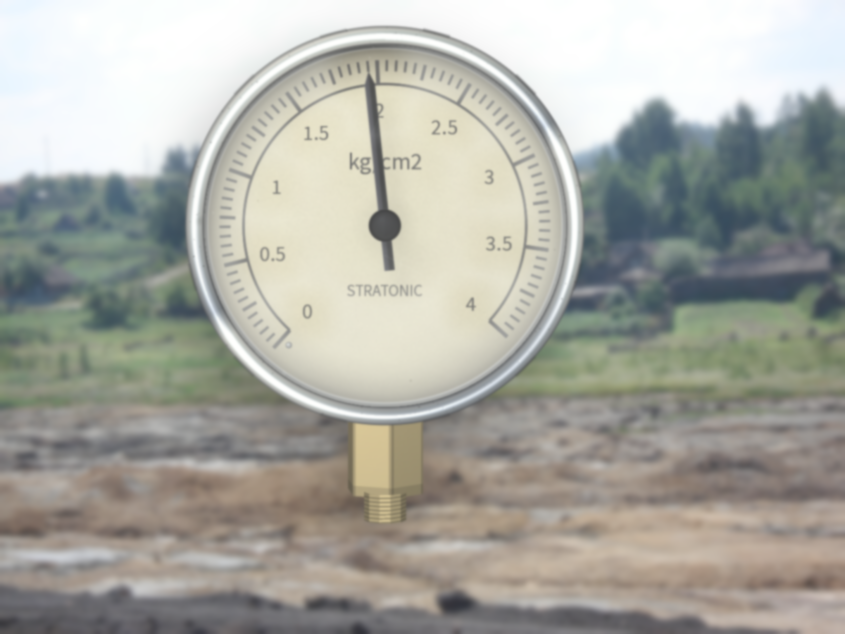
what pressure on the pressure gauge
1.95 kg/cm²
